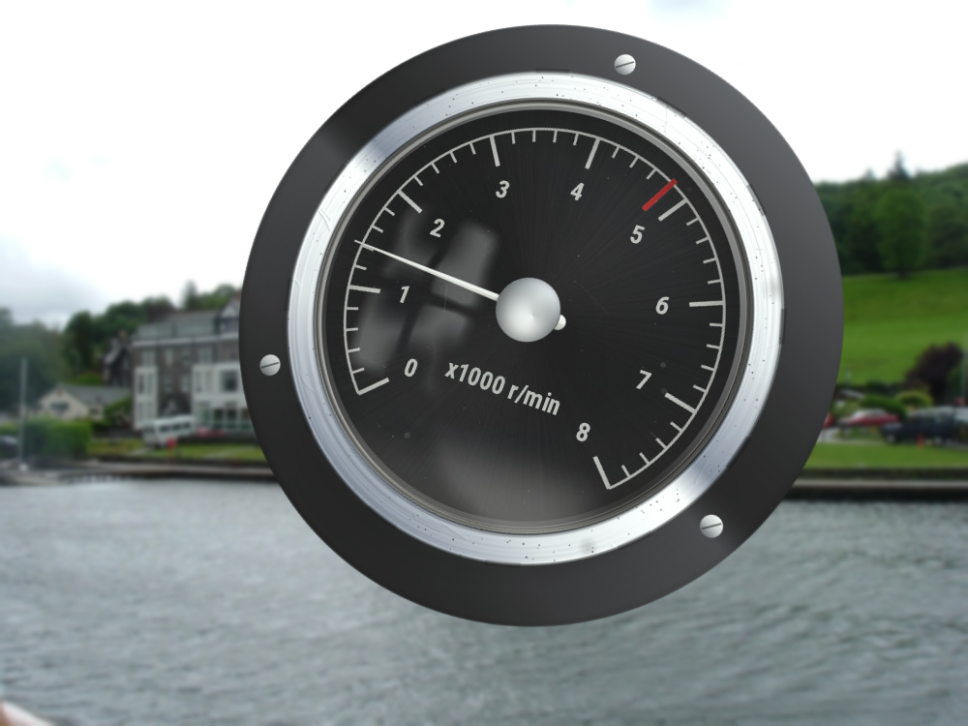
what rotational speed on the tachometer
1400 rpm
